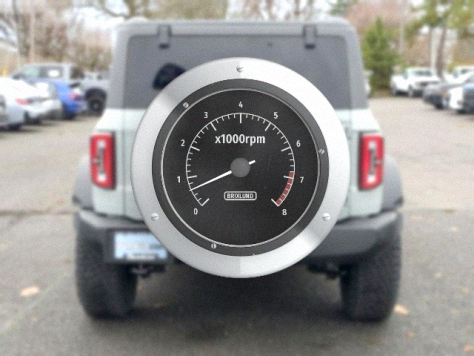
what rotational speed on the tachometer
600 rpm
